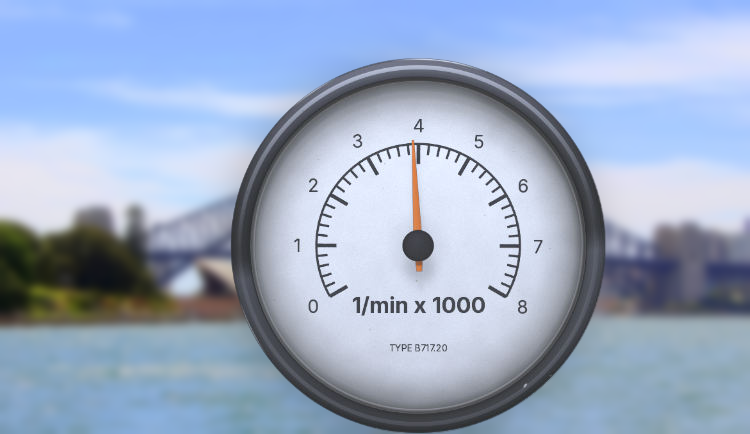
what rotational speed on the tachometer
3900 rpm
